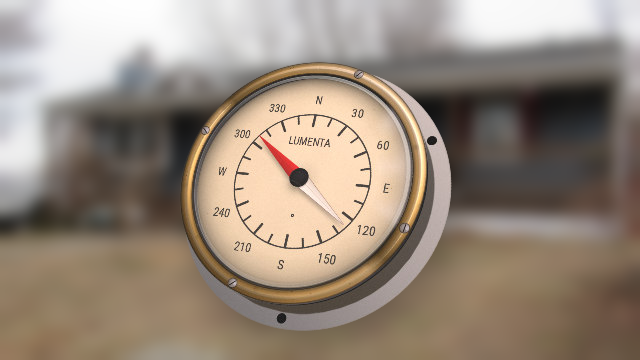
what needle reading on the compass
307.5 °
